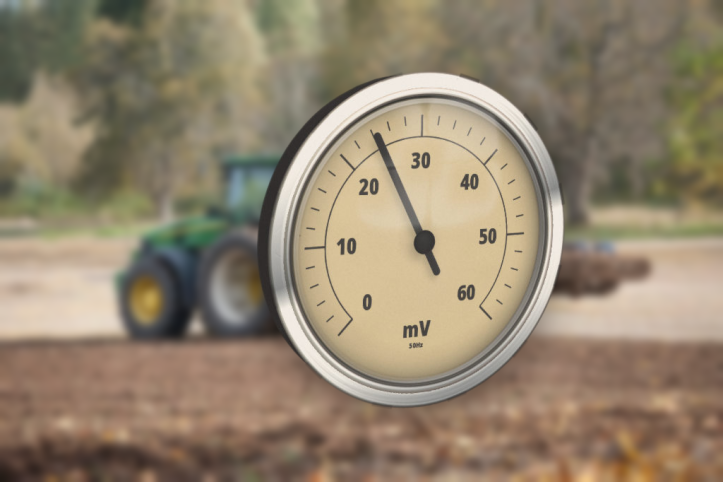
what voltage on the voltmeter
24 mV
